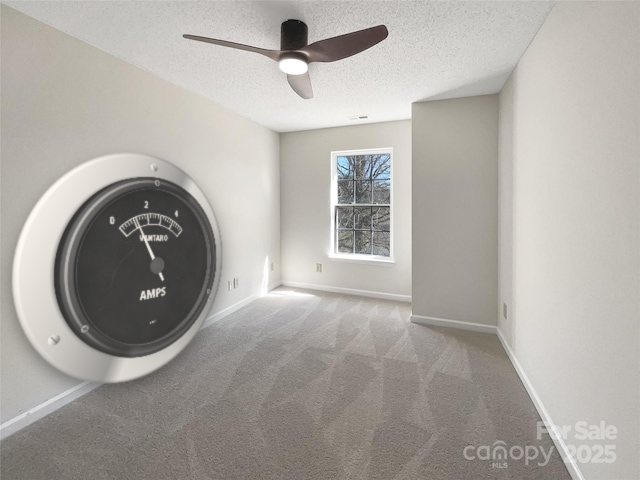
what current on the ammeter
1 A
